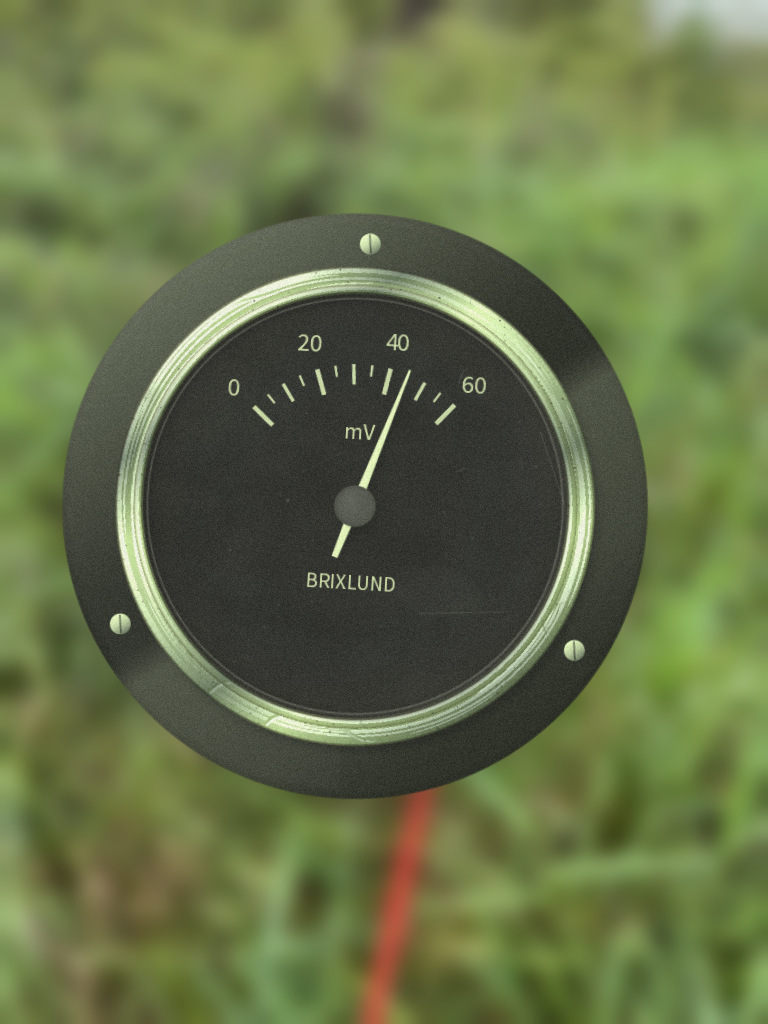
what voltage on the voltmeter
45 mV
